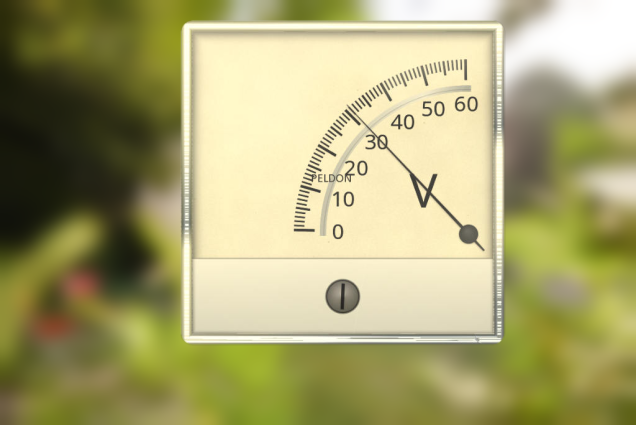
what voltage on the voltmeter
31 V
